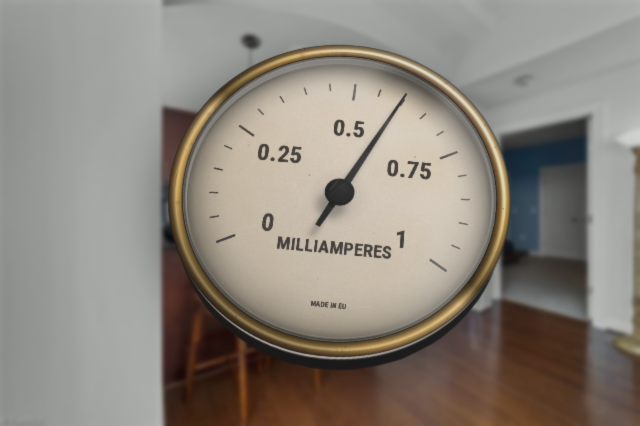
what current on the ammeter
0.6 mA
